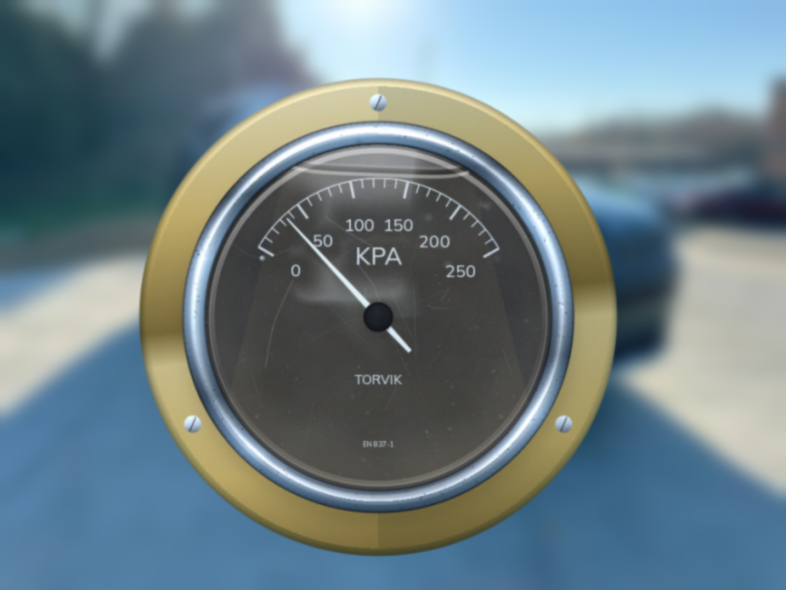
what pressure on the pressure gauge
35 kPa
